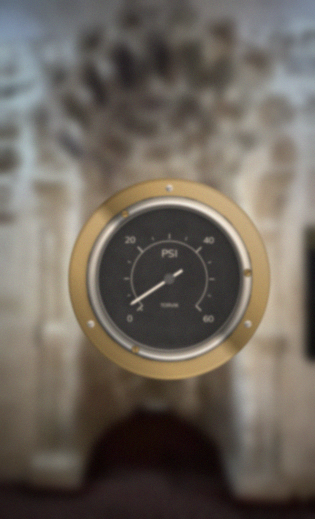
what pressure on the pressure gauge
2.5 psi
